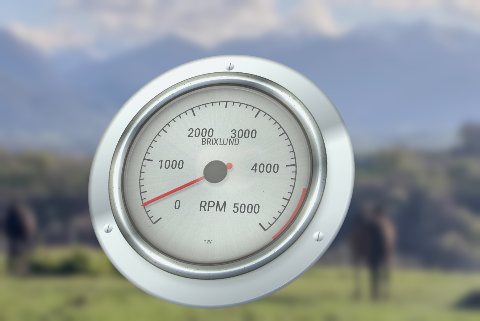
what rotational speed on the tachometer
300 rpm
